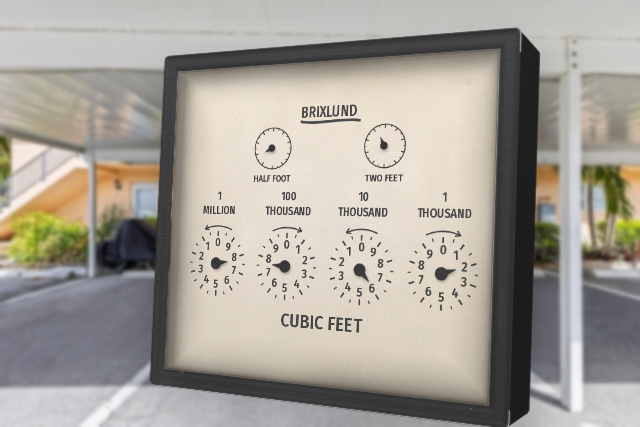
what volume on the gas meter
776200 ft³
